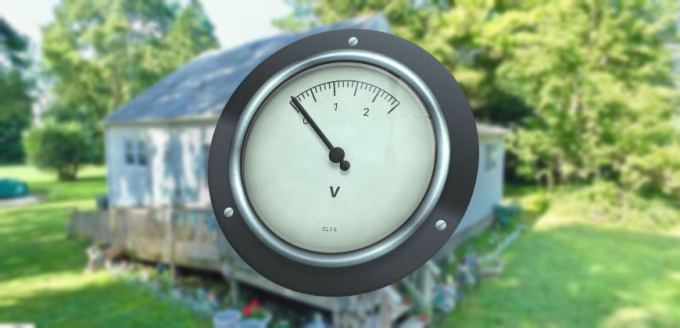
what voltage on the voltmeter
0.1 V
